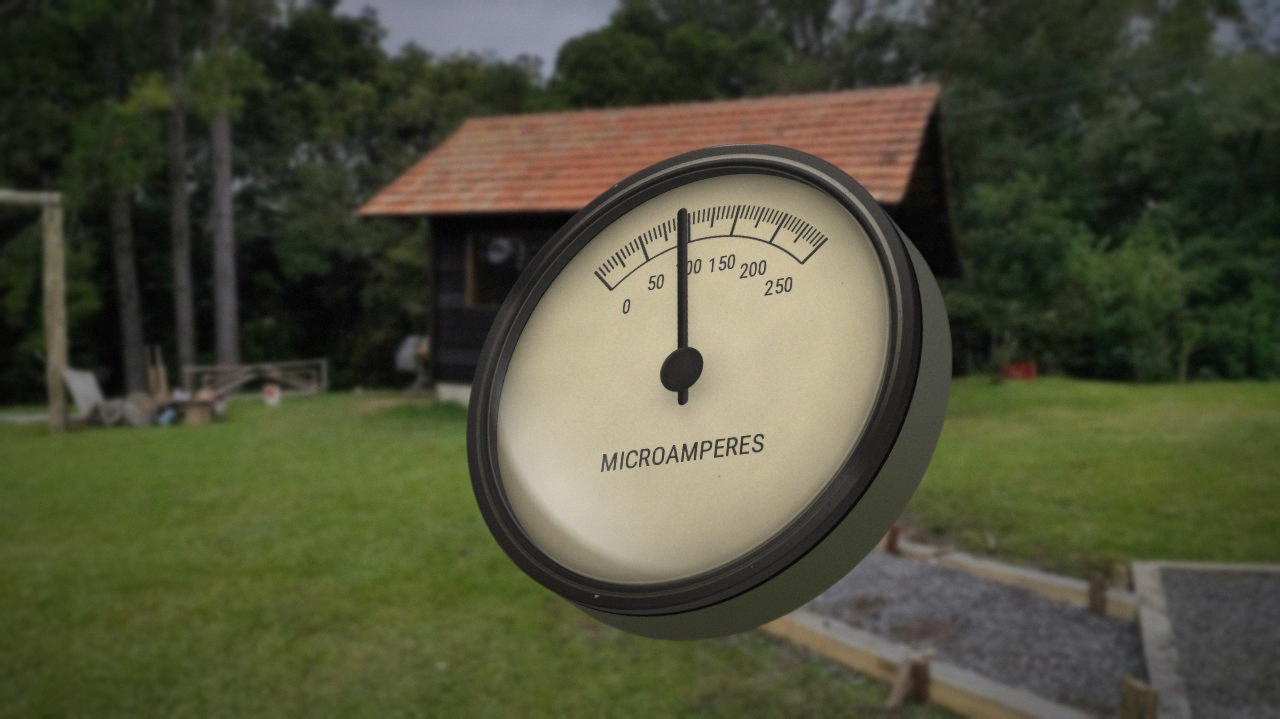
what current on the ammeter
100 µA
